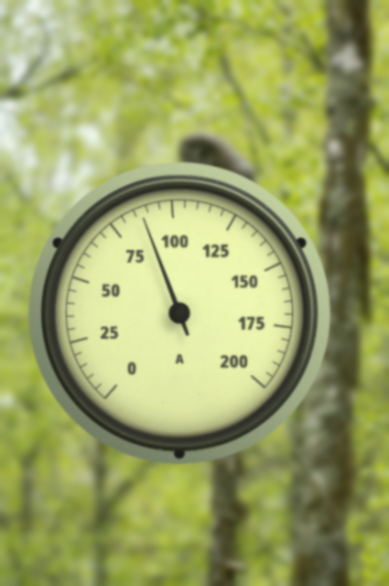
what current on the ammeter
87.5 A
